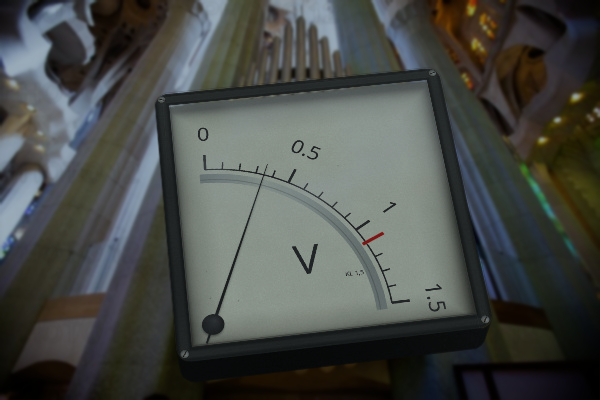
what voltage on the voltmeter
0.35 V
